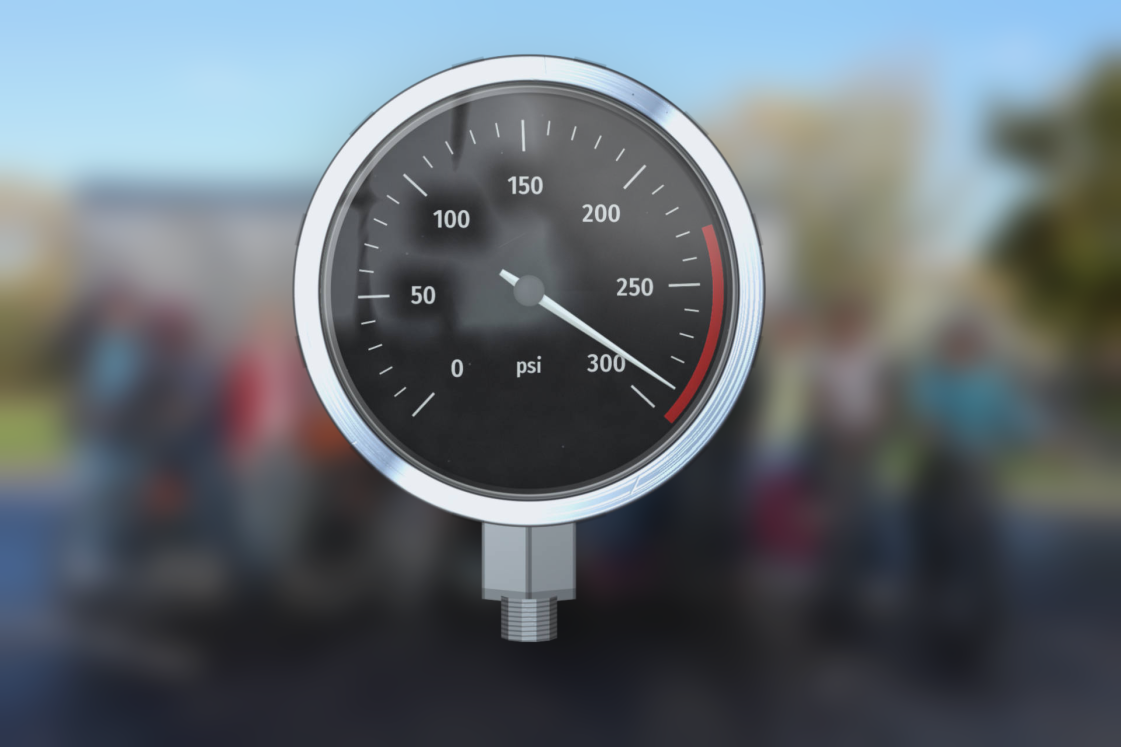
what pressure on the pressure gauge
290 psi
